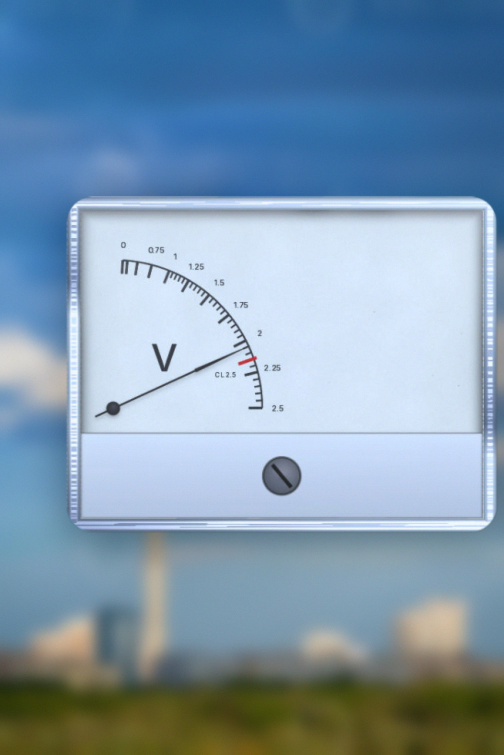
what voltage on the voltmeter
2.05 V
